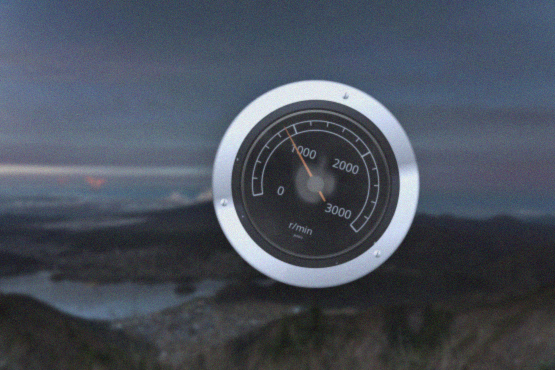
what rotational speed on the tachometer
900 rpm
